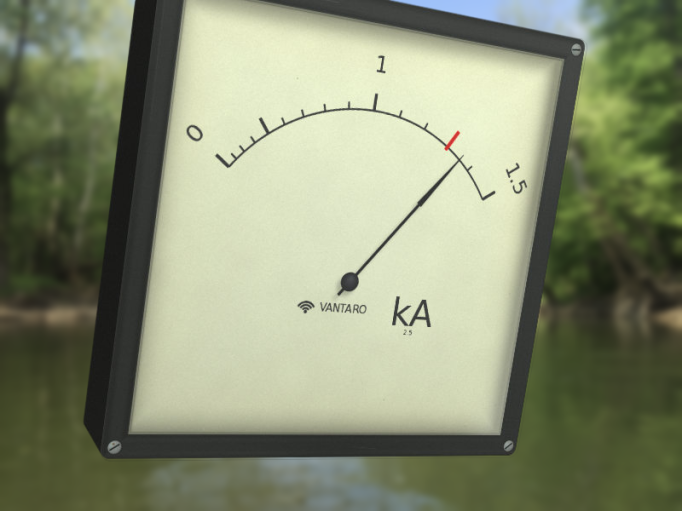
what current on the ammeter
1.35 kA
